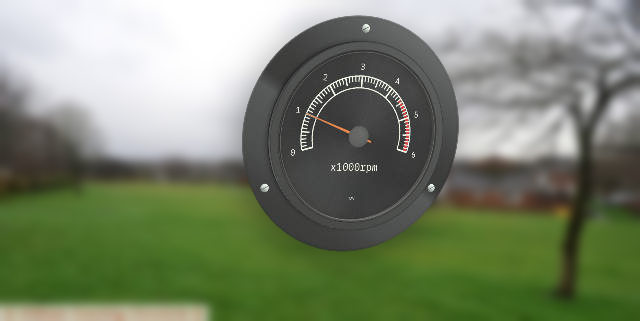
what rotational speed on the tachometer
1000 rpm
